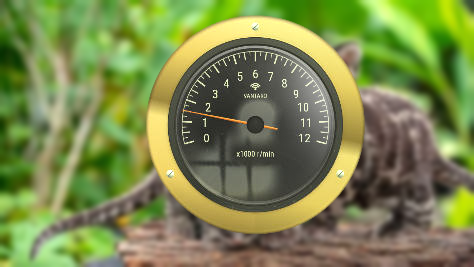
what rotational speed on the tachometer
1500 rpm
